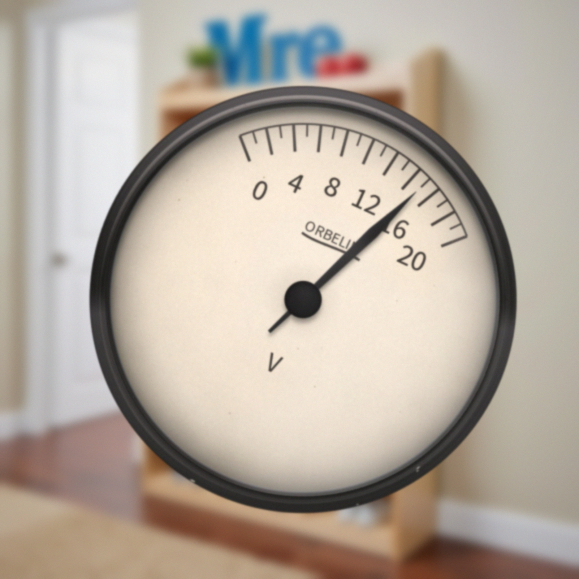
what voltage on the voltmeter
15 V
